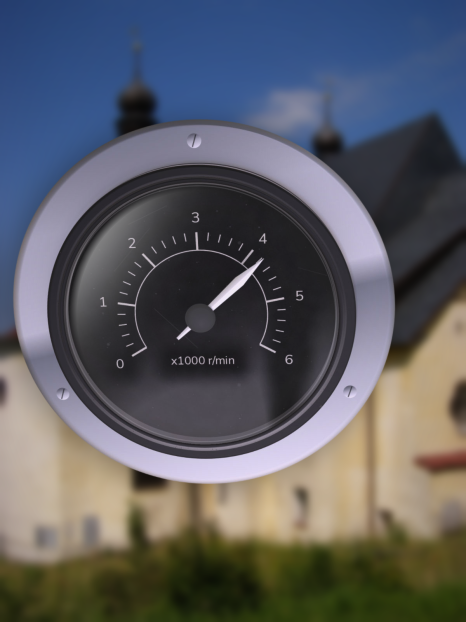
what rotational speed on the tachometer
4200 rpm
